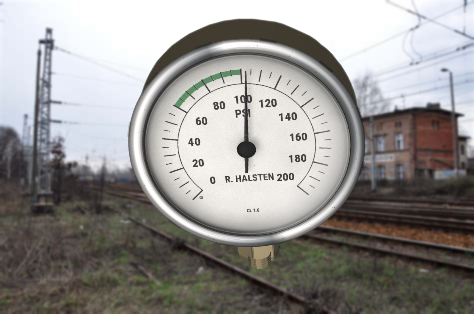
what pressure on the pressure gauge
102.5 psi
